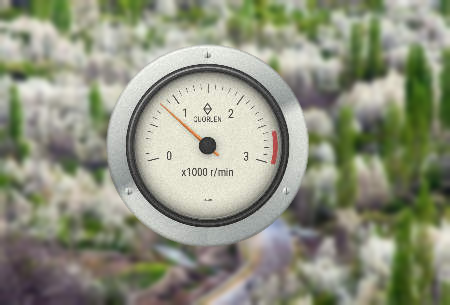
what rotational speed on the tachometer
800 rpm
